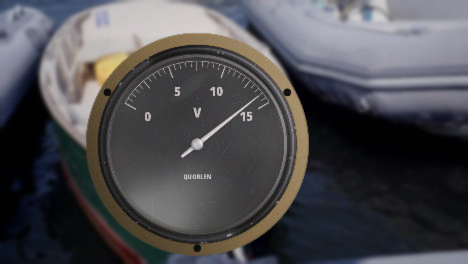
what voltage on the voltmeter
14 V
